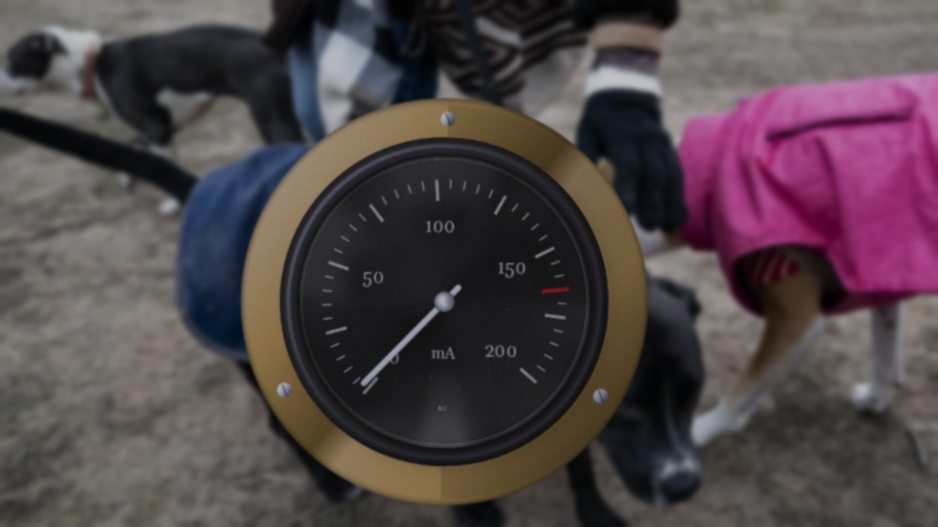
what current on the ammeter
2.5 mA
